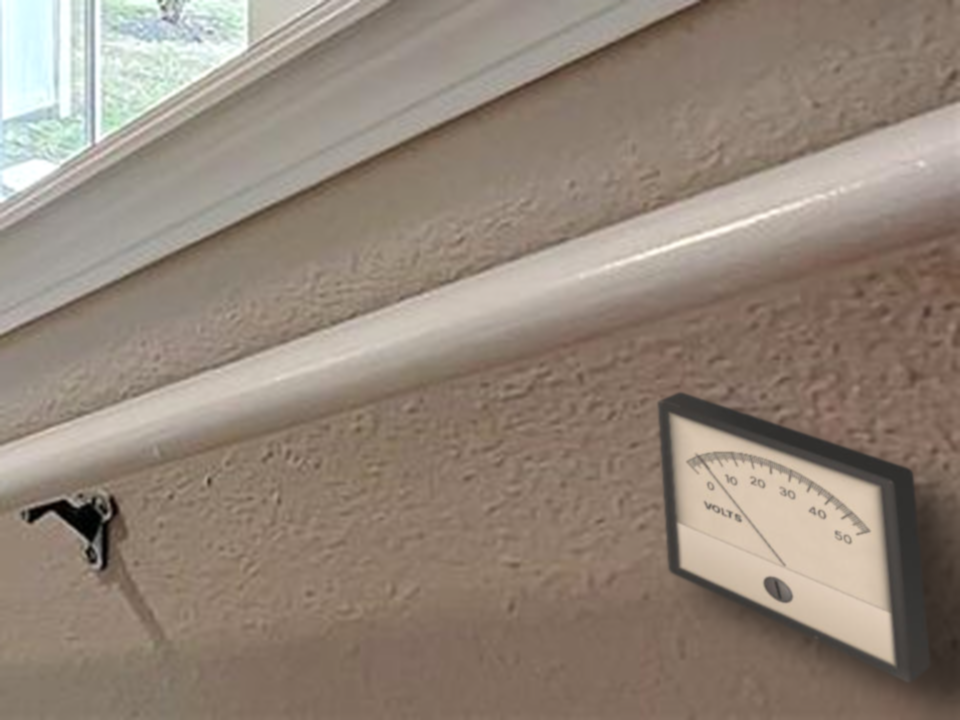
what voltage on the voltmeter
5 V
